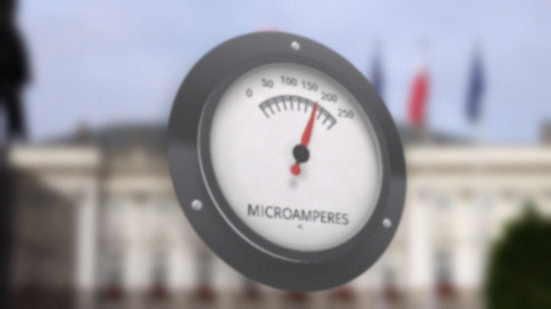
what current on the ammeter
175 µA
